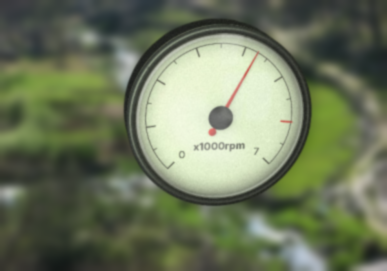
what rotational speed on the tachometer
4250 rpm
